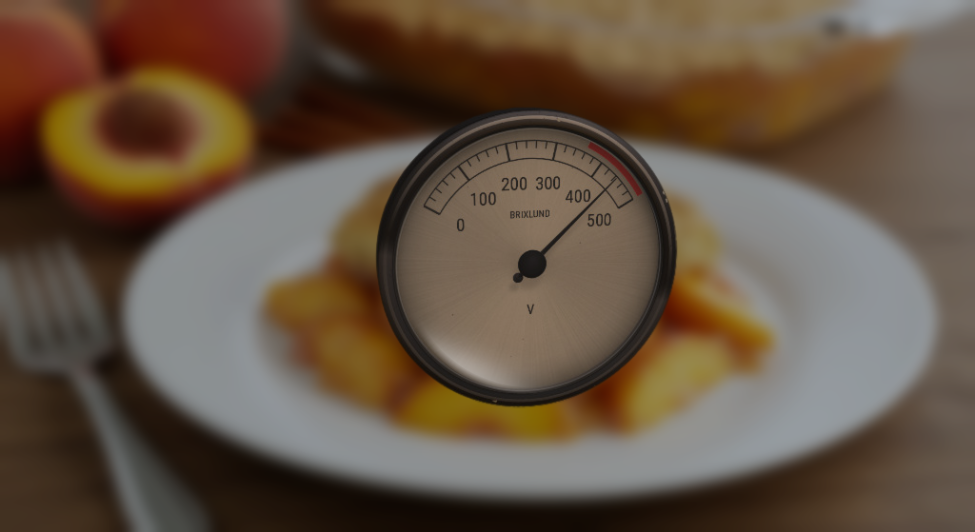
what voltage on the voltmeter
440 V
